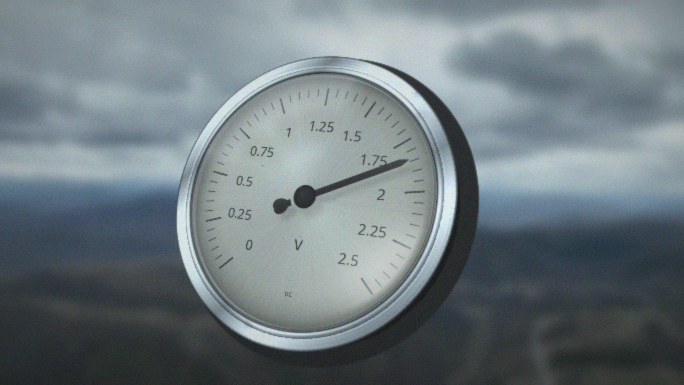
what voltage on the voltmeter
1.85 V
